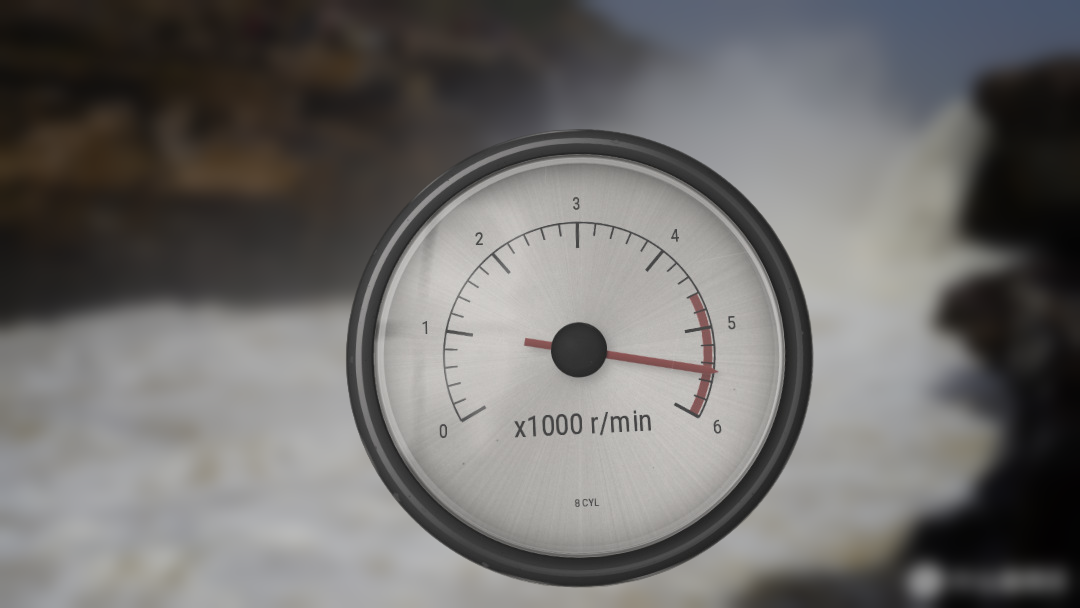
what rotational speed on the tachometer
5500 rpm
